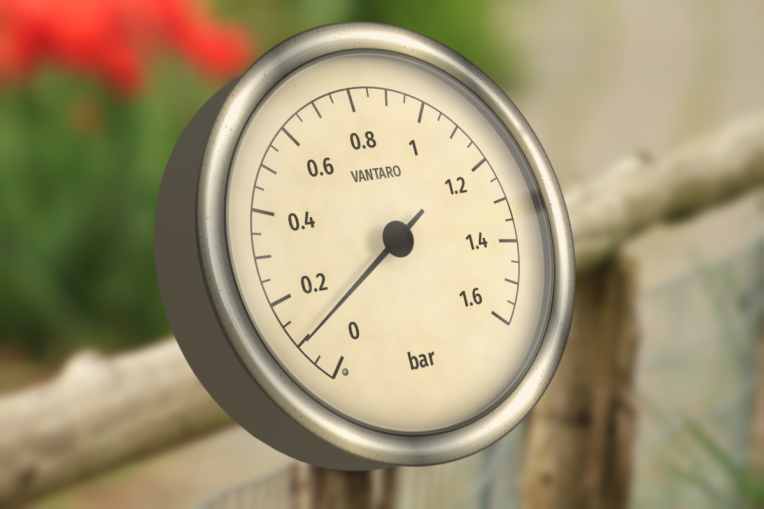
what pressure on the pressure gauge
0.1 bar
